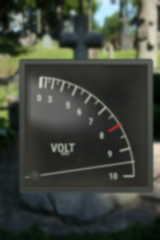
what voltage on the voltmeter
9.5 V
